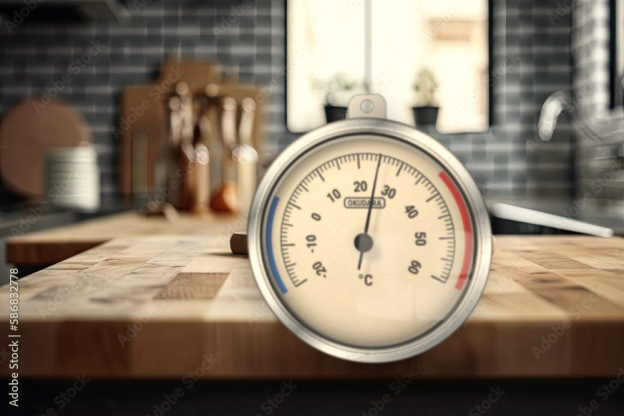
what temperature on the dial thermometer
25 °C
